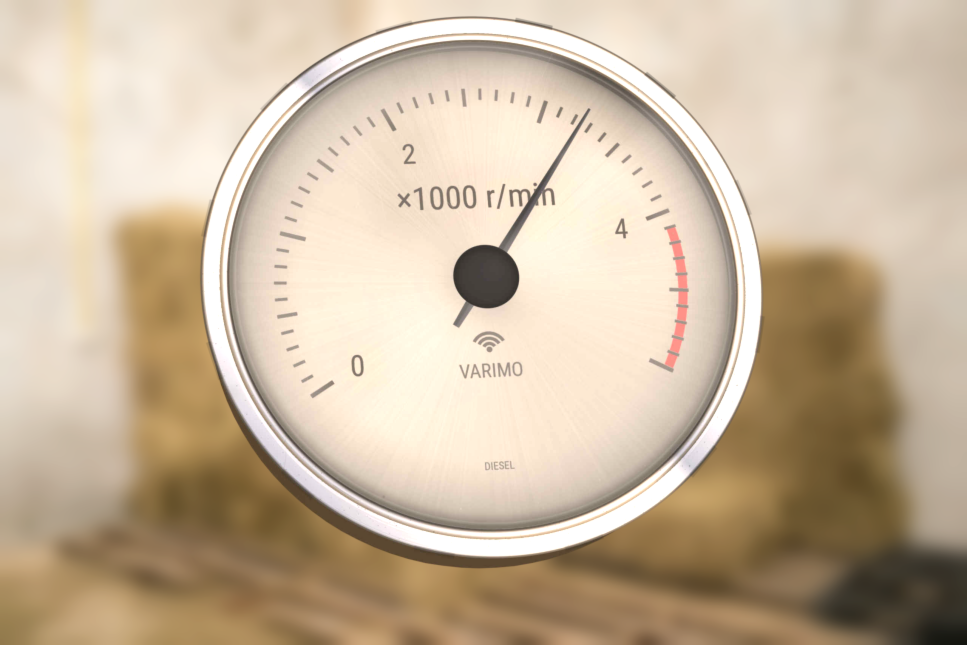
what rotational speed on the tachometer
3250 rpm
